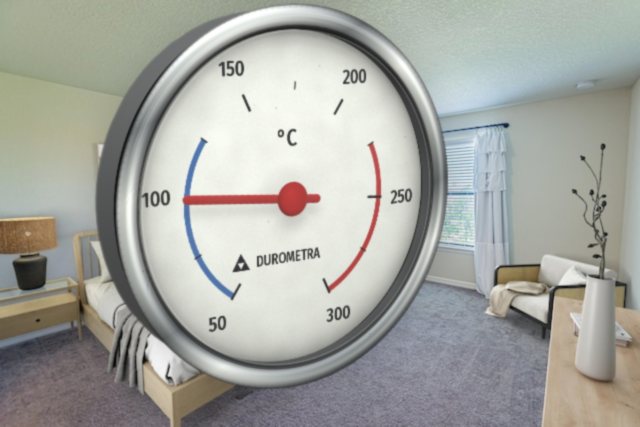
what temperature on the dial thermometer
100 °C
